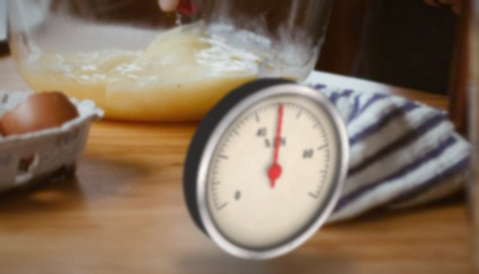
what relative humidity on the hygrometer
50 %
